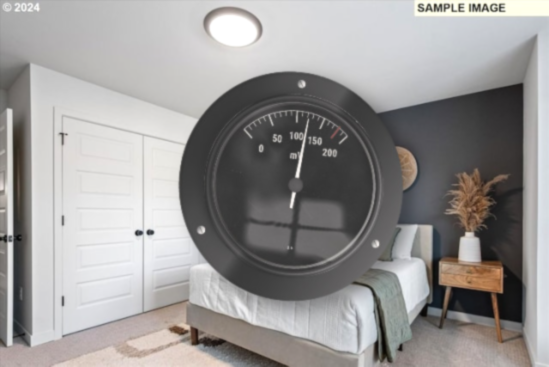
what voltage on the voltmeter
120 mV
